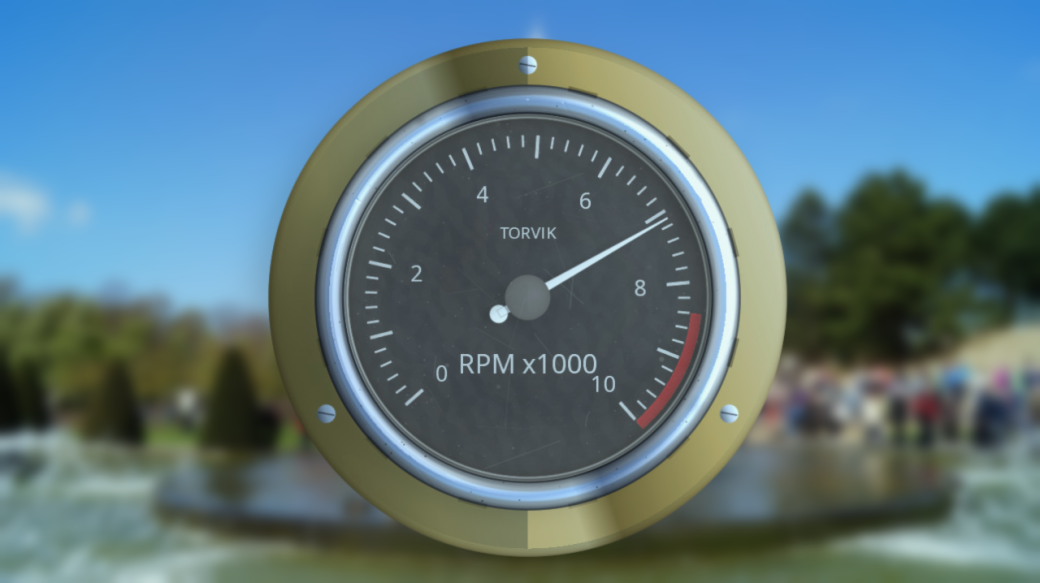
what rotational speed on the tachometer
7100 rpm
